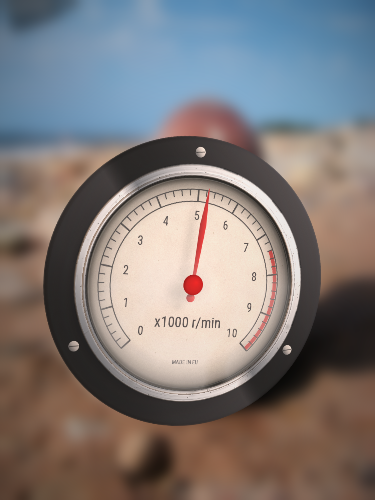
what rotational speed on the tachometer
5200 rpm
